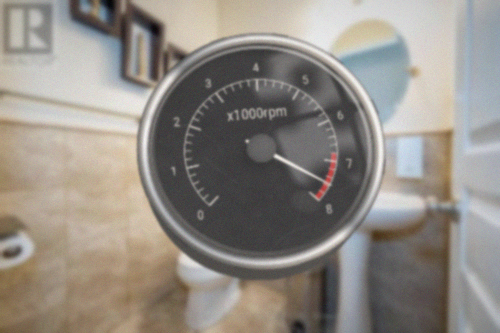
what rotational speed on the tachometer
7600 rpm
